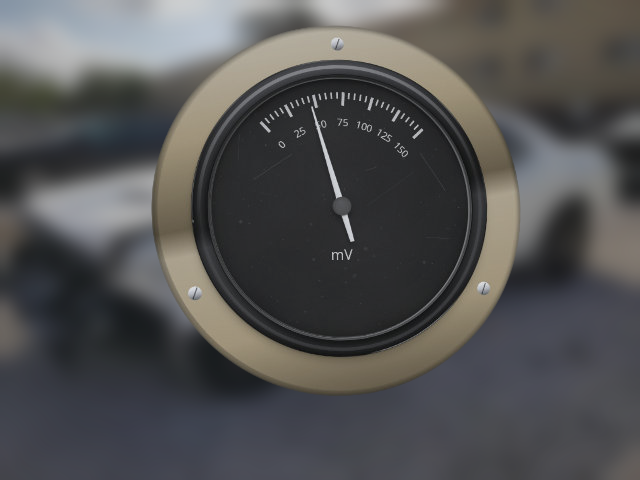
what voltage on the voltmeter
45 mV
